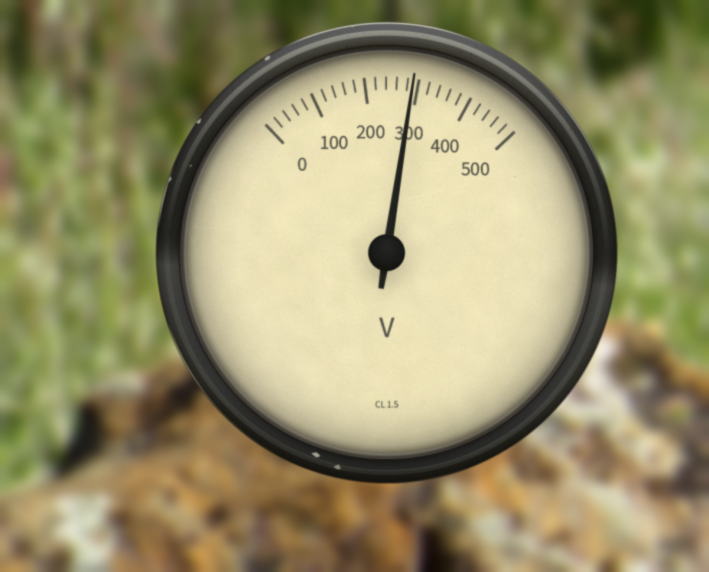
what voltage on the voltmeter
290 V
